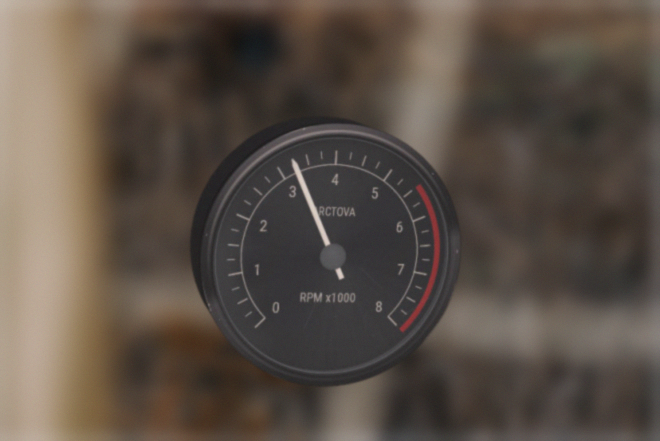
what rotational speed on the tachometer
3250 rpm
